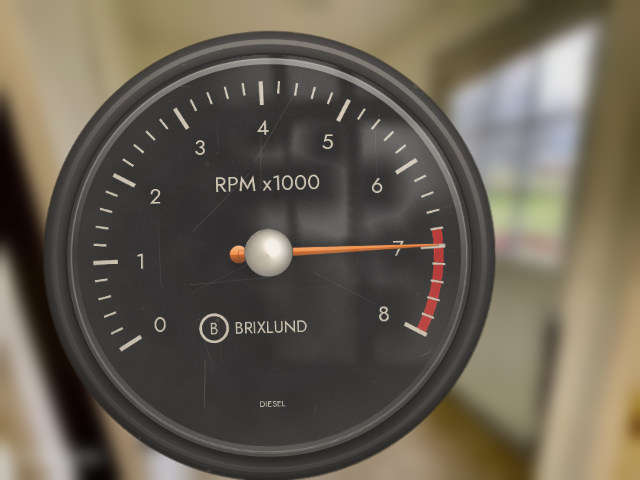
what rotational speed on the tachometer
7000 rpm
